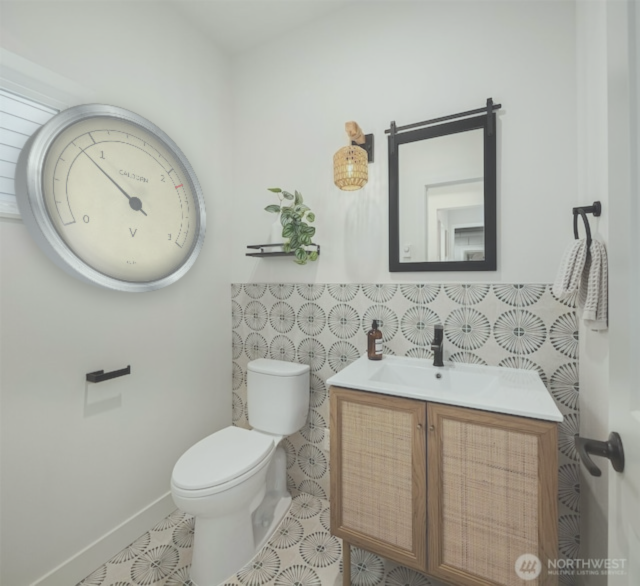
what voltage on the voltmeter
0.8 V
